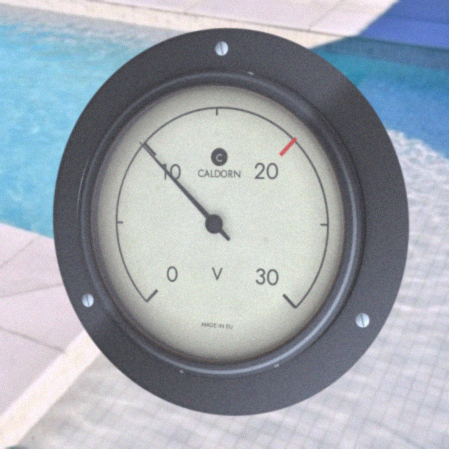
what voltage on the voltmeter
10 V
